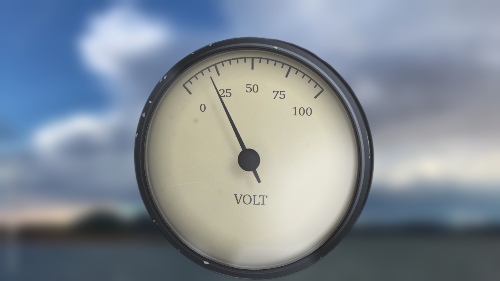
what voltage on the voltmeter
20 V
